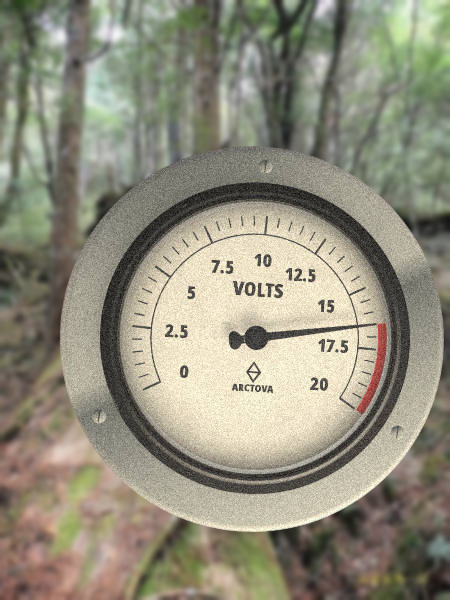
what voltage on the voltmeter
16.5 V
